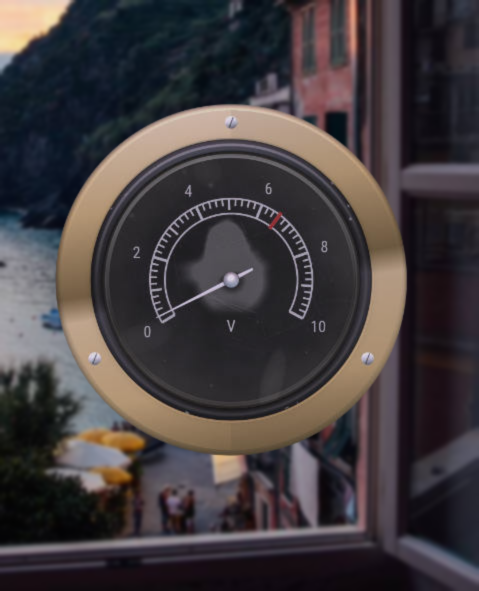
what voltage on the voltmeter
0.2 V
